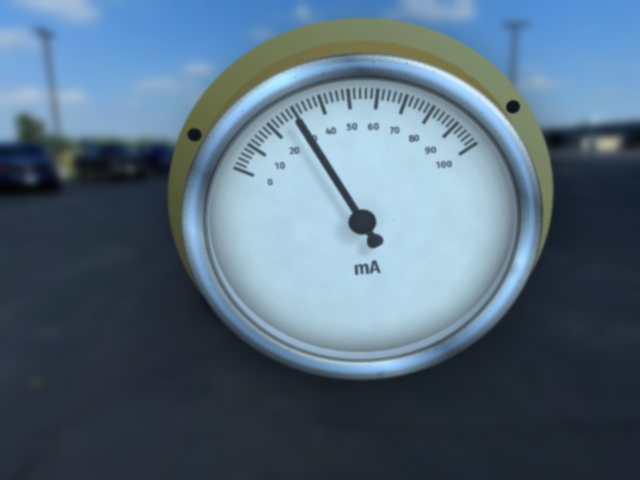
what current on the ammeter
30 mA
